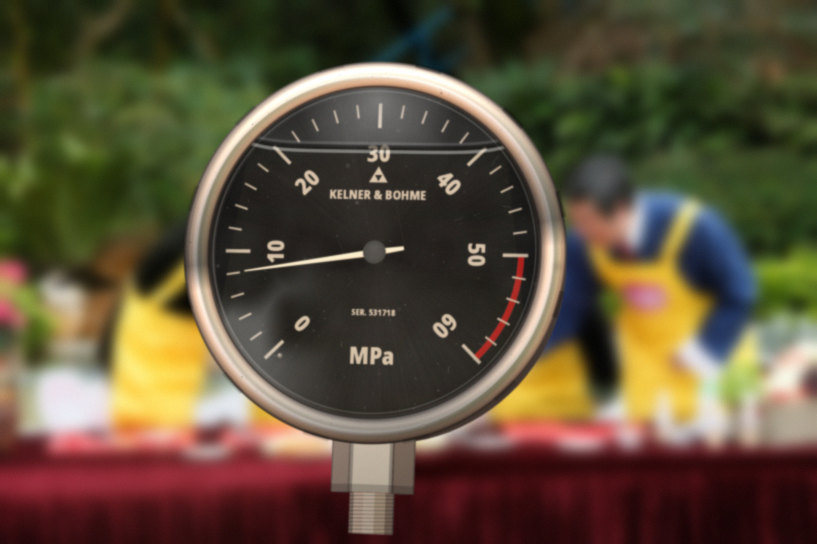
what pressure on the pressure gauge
8 MPa
